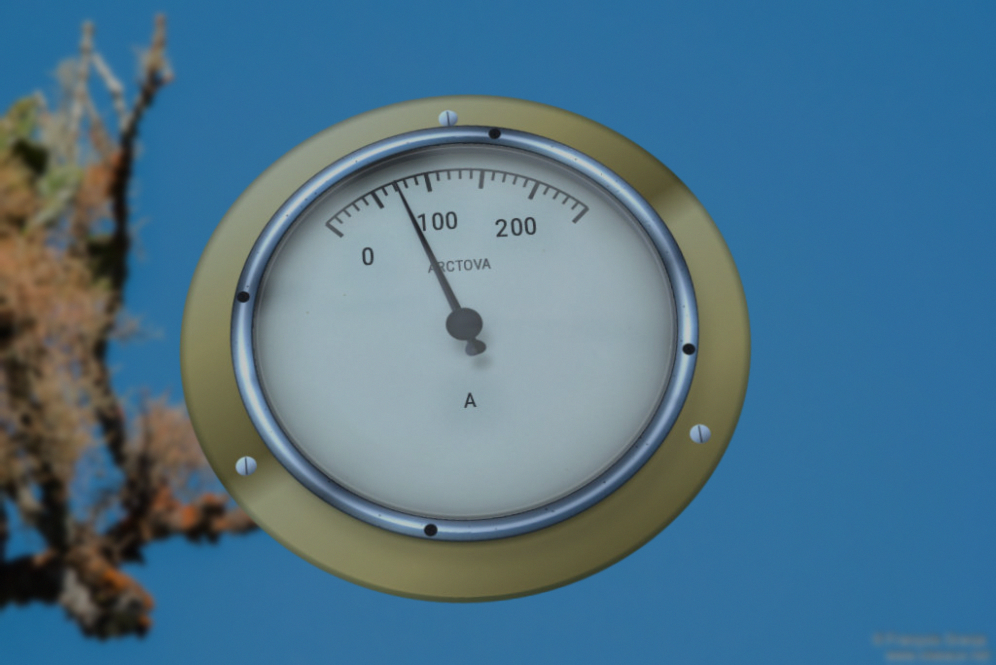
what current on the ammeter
70 A
